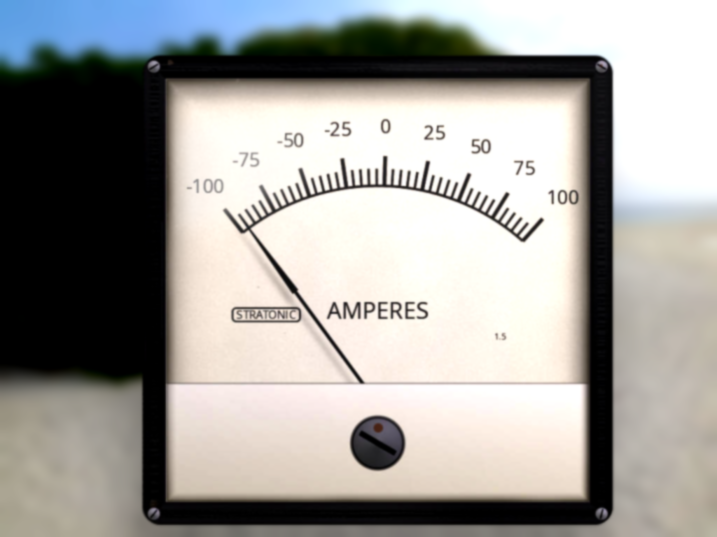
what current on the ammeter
-95 A
